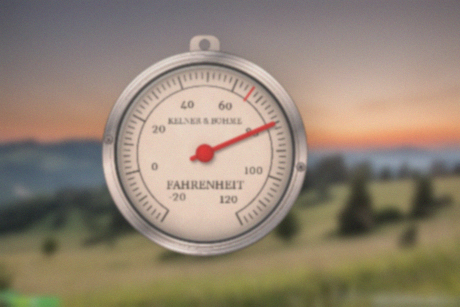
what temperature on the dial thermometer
80 °F
